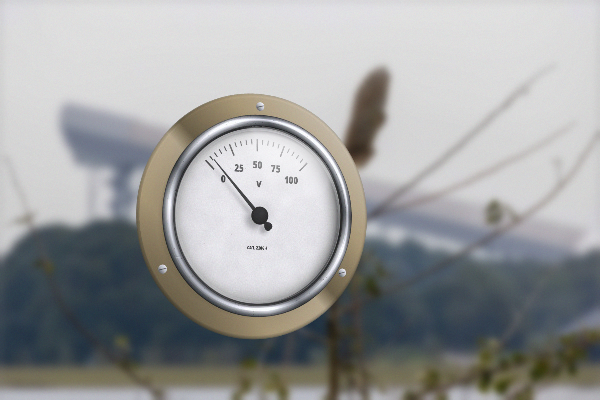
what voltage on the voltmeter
5 V
